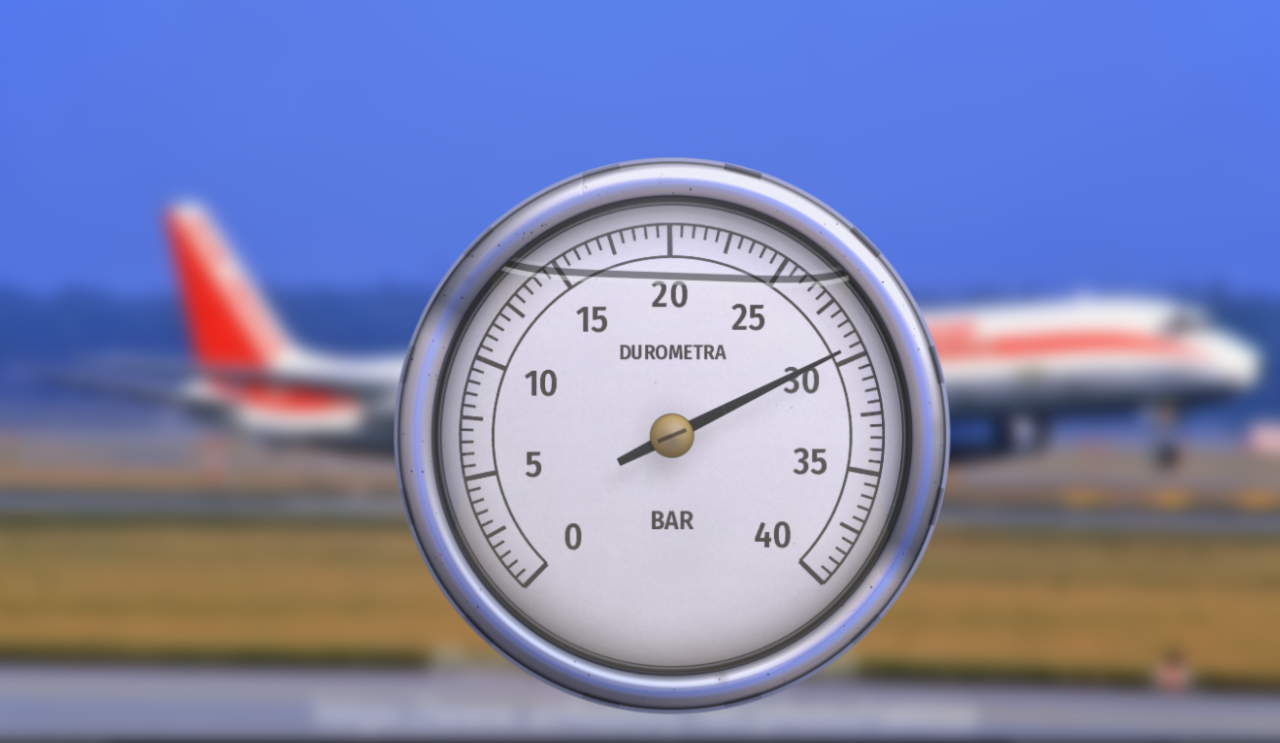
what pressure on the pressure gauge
29.5 bar
